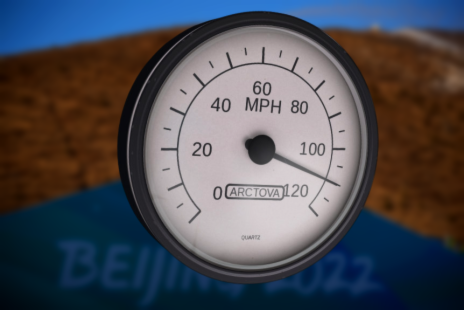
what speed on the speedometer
110 mph
